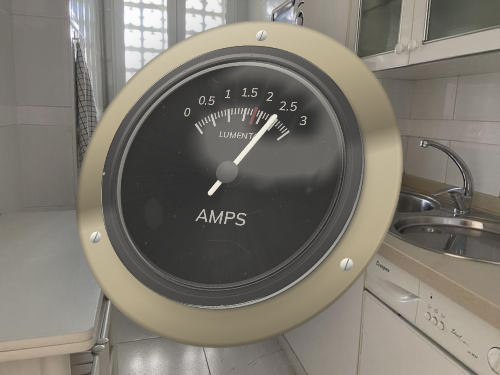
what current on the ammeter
2.5 A
